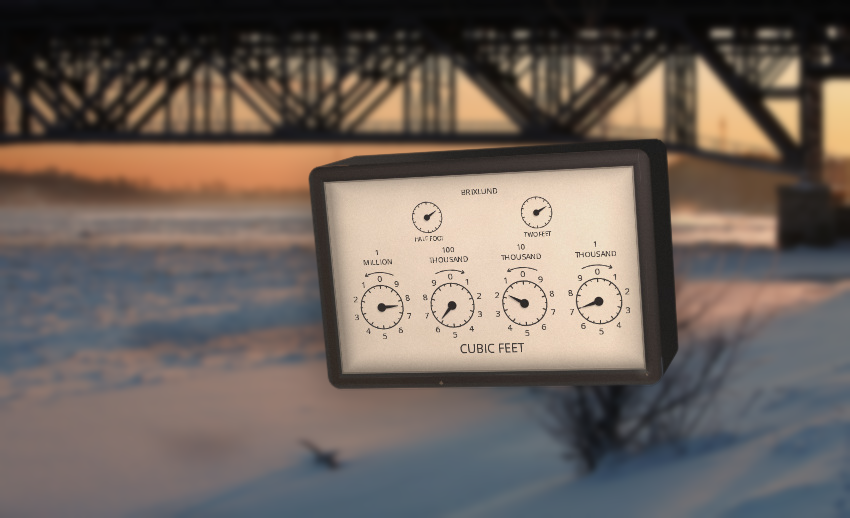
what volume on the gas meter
761700 ft³
